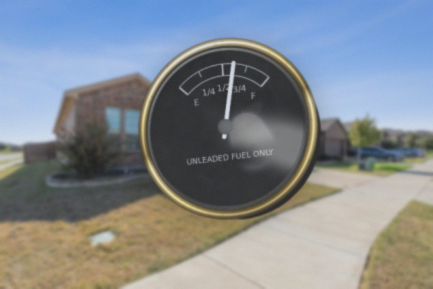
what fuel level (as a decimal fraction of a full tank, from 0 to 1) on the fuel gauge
0.625
